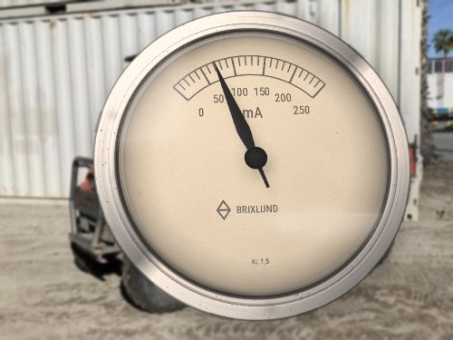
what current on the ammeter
70 mA
